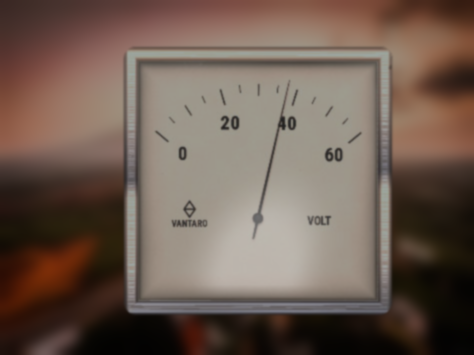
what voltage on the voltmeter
37.5 V
